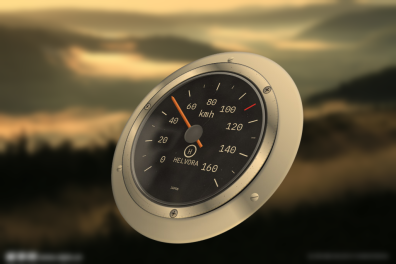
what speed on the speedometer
50 km/h
